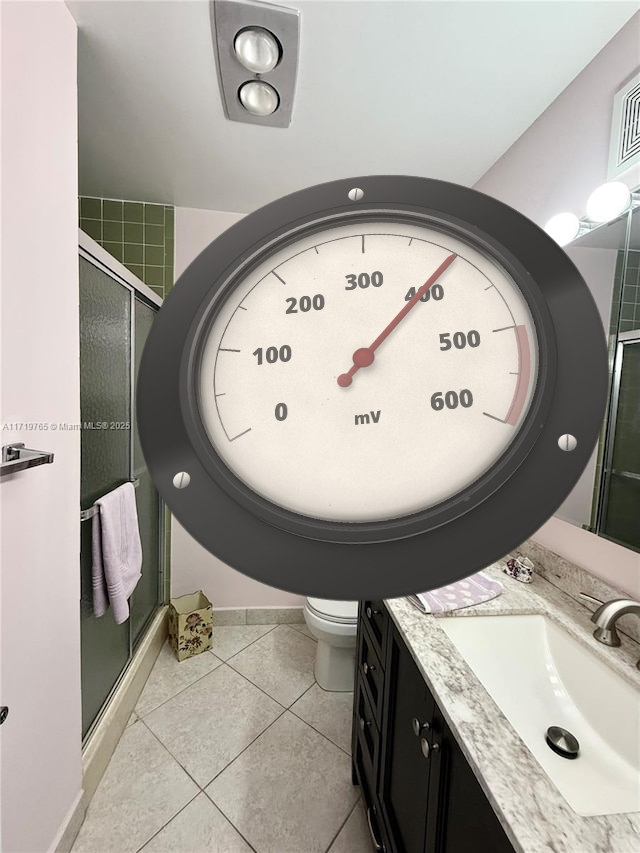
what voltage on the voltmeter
400 mV
